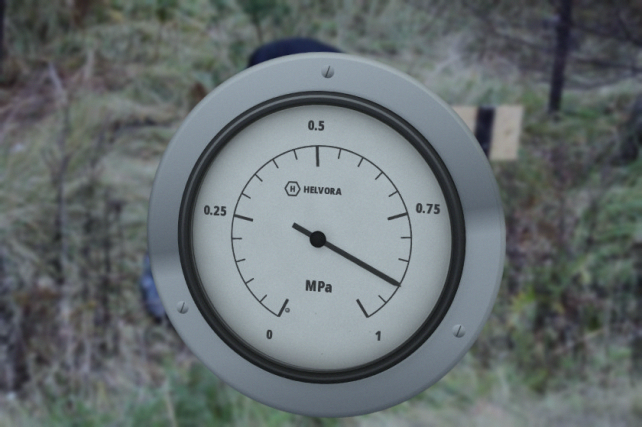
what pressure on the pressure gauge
0.9 MPa
